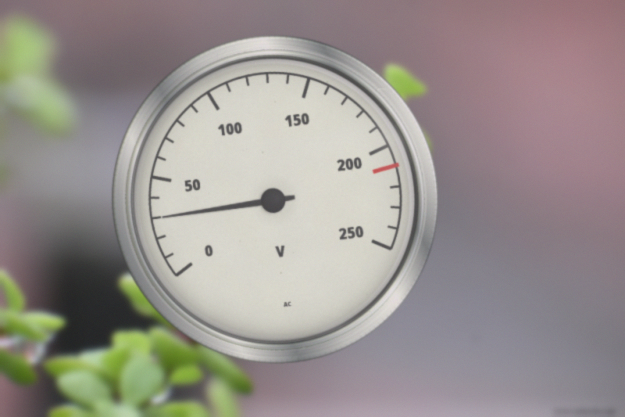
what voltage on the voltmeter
30 V
